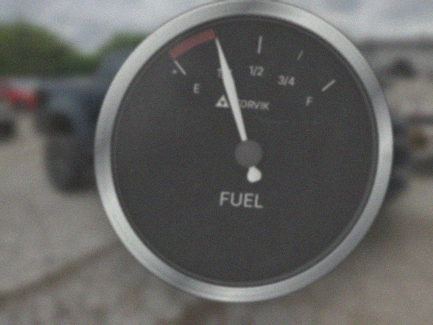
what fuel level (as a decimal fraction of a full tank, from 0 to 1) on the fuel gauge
0.25
